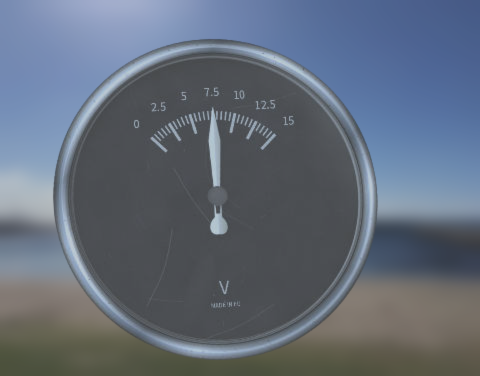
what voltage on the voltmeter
7.5 V
